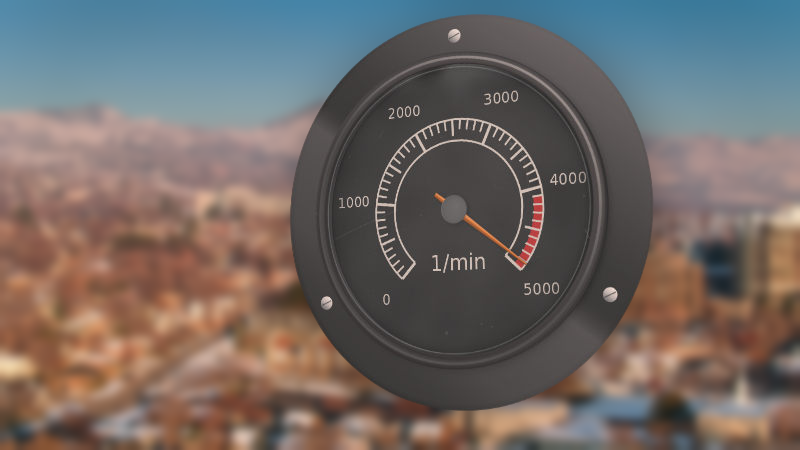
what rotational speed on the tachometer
4900 rpm
